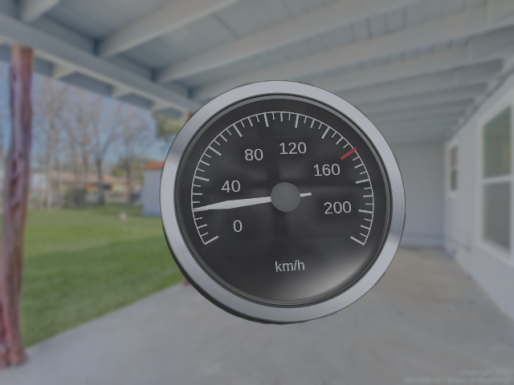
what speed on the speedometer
20 km/h
